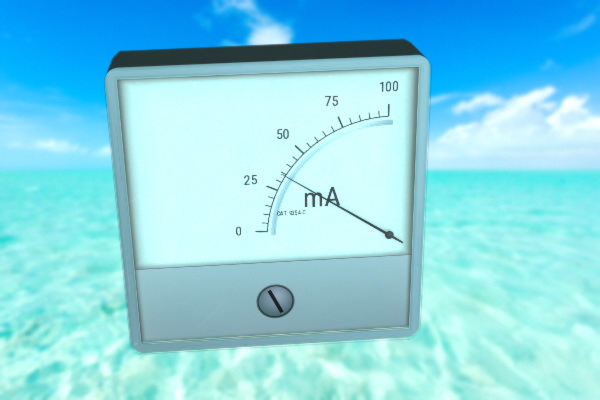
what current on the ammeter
35 mA
